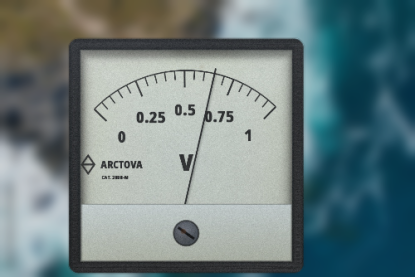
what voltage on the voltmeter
0.65 V
